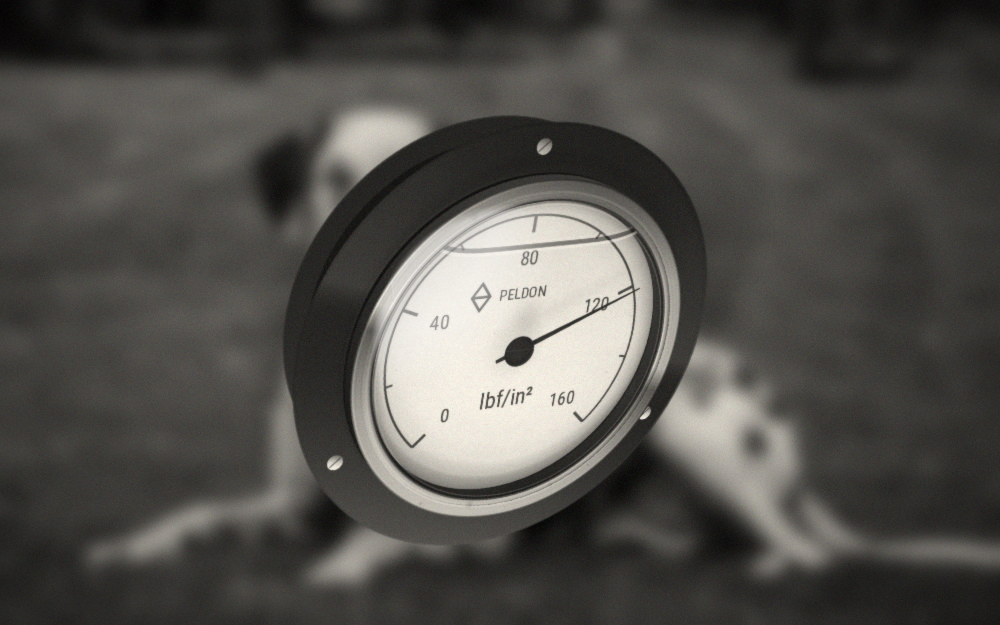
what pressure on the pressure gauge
120 psi
